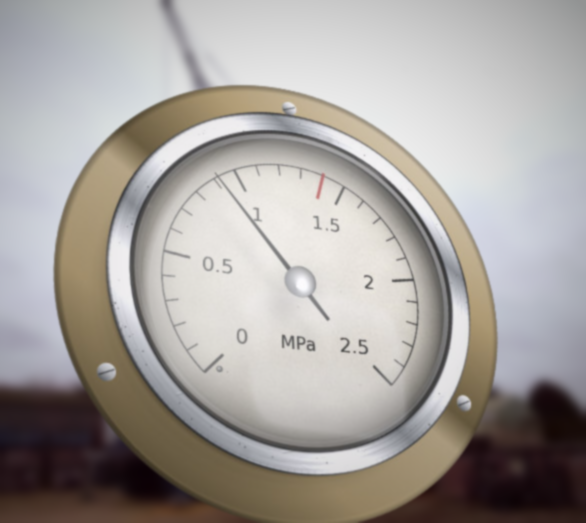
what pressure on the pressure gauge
0.9 MPa
